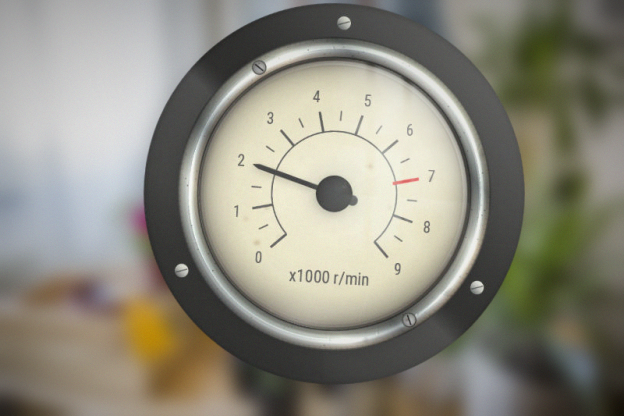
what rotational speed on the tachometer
2000 rpm
